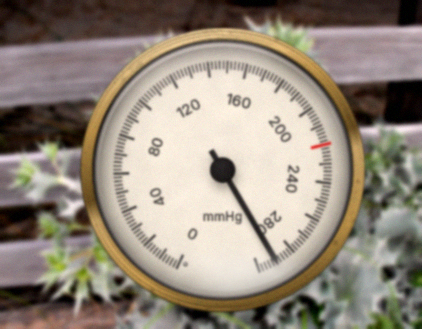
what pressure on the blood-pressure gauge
290 mmHg
